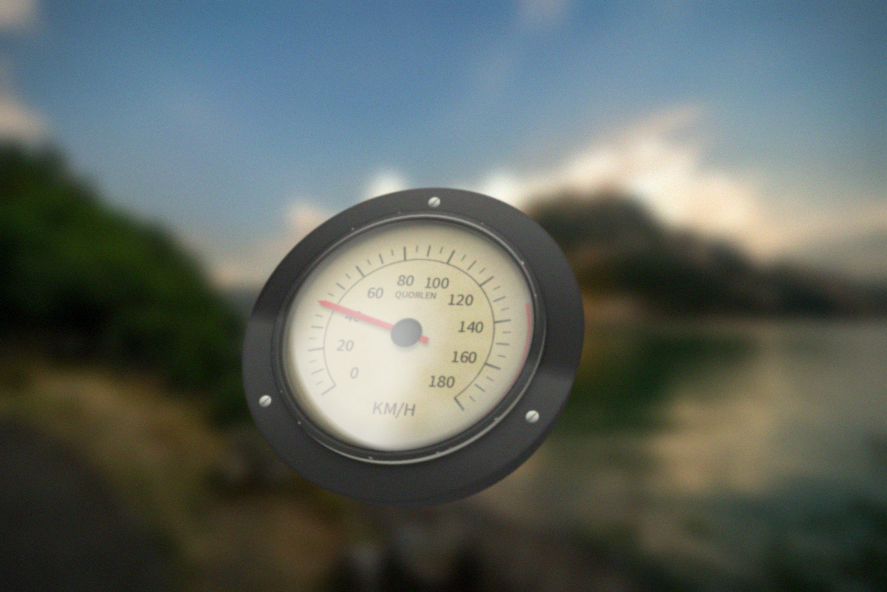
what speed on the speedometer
40 km/h
